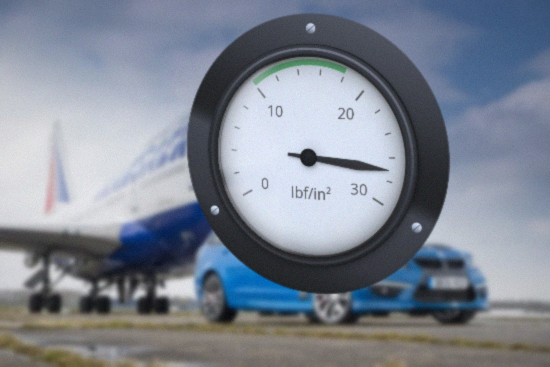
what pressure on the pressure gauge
27 psi
